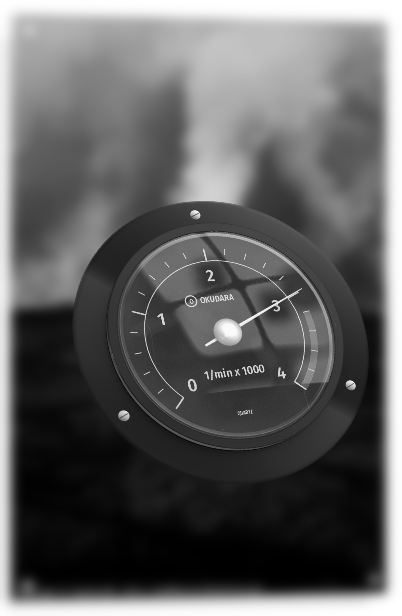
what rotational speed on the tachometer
3000 rpm
